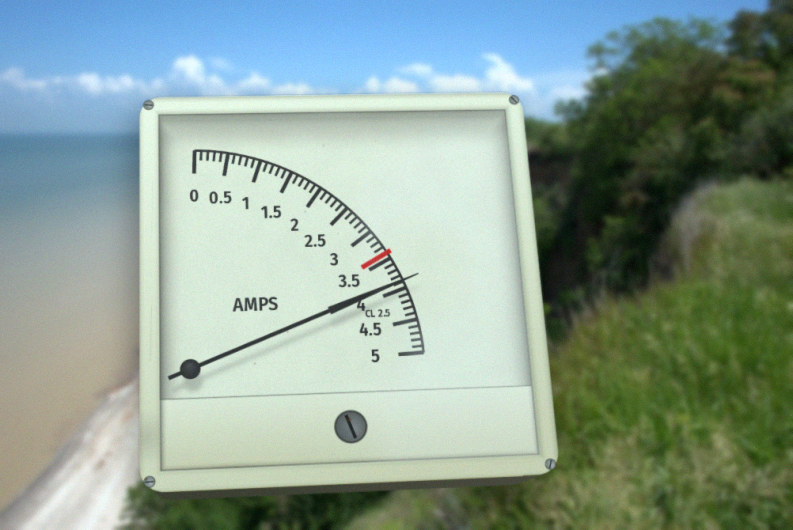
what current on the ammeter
3.9 A
